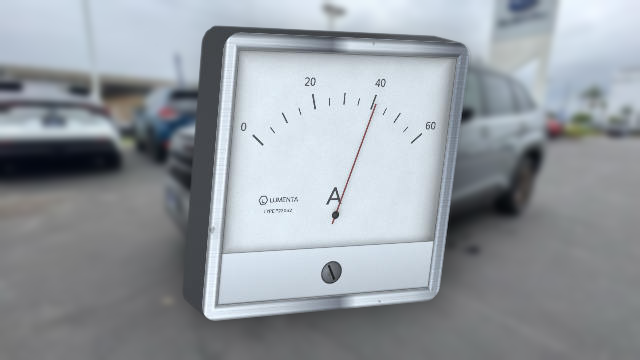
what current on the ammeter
40 A
